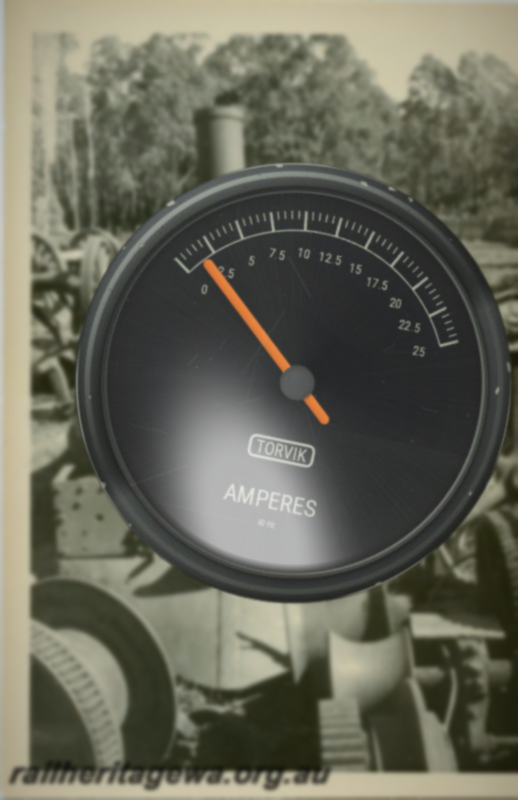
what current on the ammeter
1.5 A
